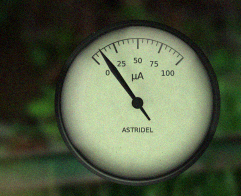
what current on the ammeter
10 µA
